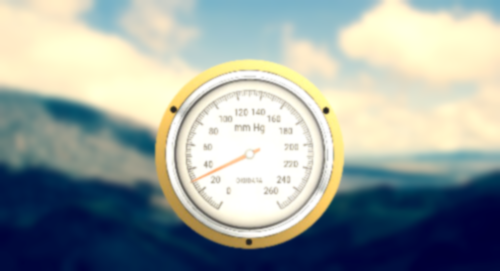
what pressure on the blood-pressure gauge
30 mmHg
